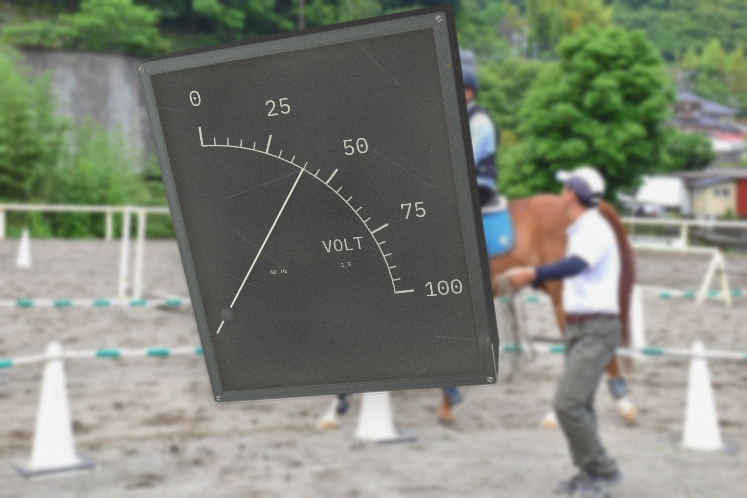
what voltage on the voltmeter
40 V
